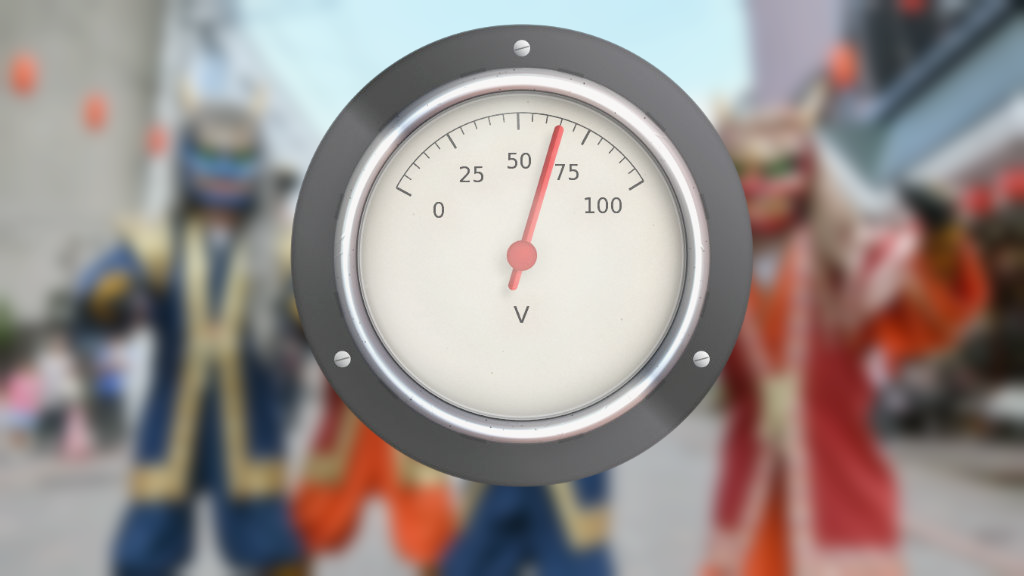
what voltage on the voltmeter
65 V
